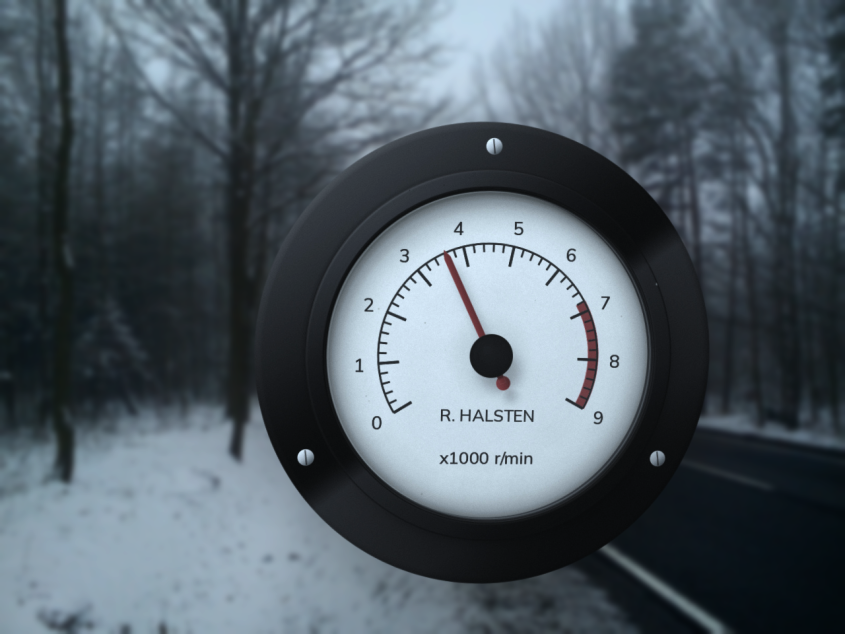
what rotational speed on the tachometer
3600 rpm
